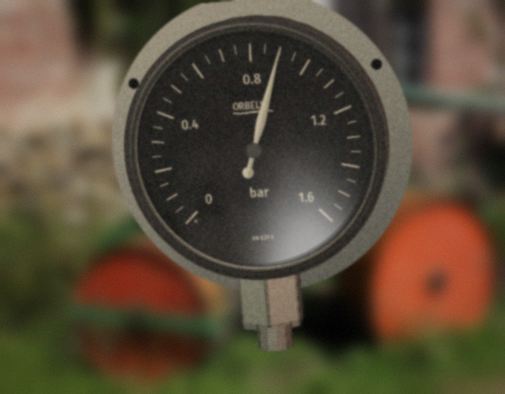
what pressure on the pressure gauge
0.9 bar
